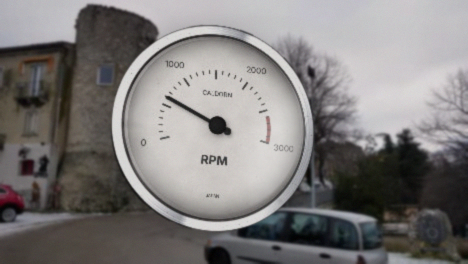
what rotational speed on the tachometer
600 rpm
